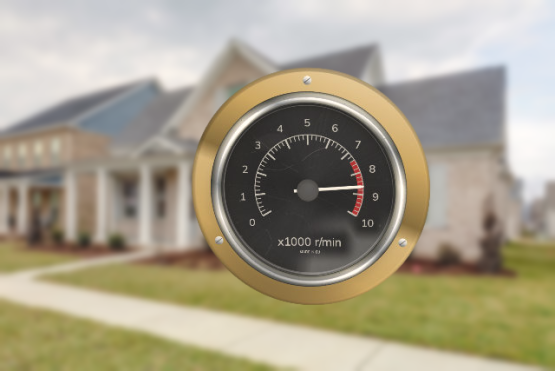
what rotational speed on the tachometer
8600 rpm
